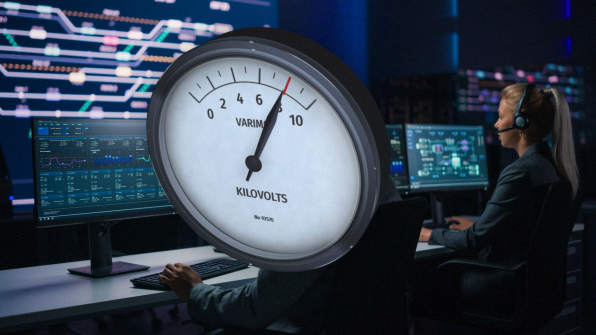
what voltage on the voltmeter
8 kV
